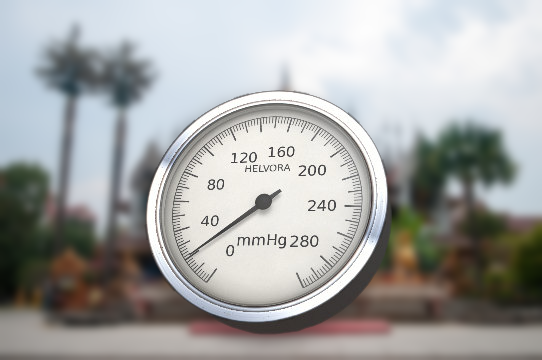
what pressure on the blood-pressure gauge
20 mmHg
